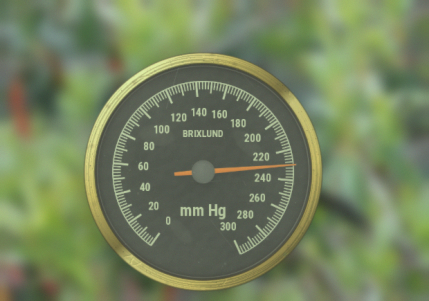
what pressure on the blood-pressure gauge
230 mmHg
